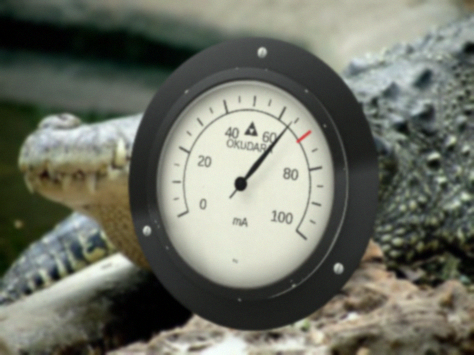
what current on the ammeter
65 mA
